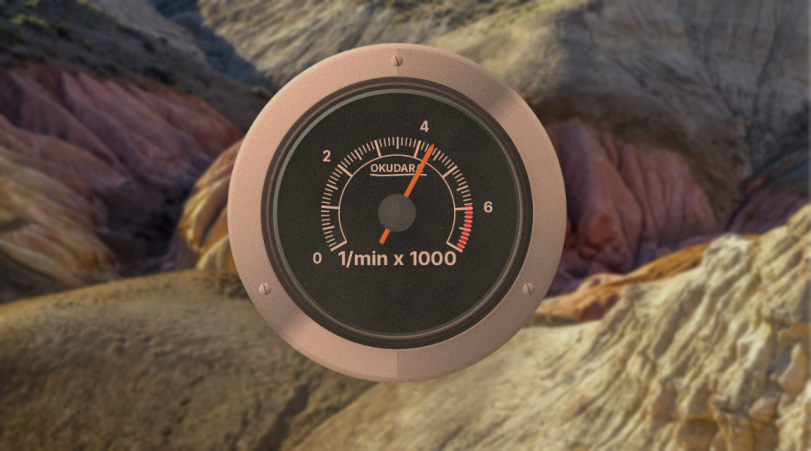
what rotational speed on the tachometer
4300 rpm
